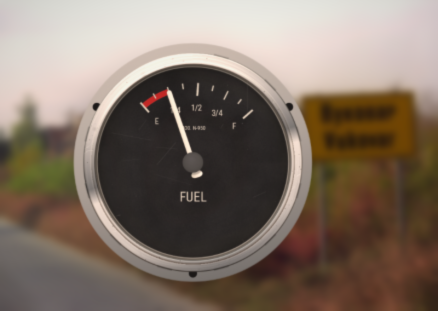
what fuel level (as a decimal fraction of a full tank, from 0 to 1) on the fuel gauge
0.25
